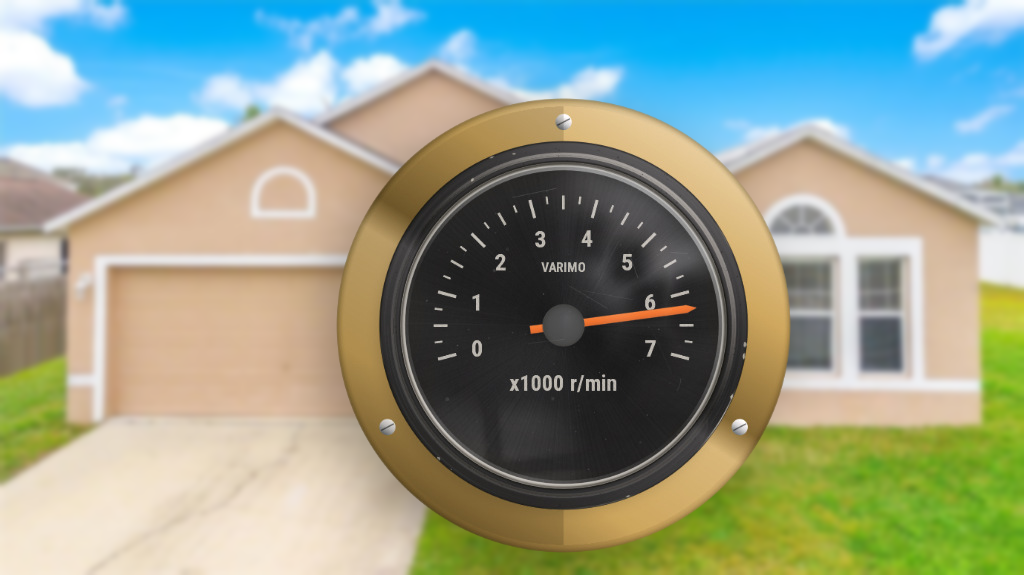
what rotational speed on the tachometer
6250 rpm
